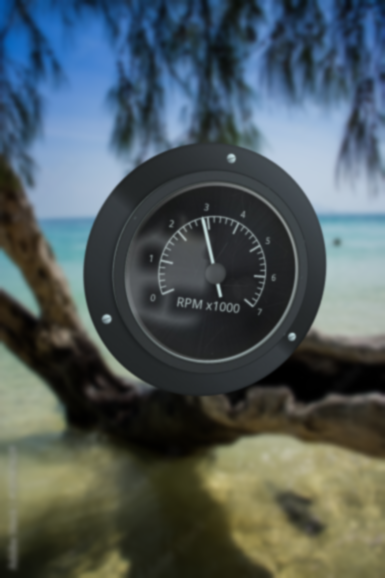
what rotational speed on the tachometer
2800 rpm
